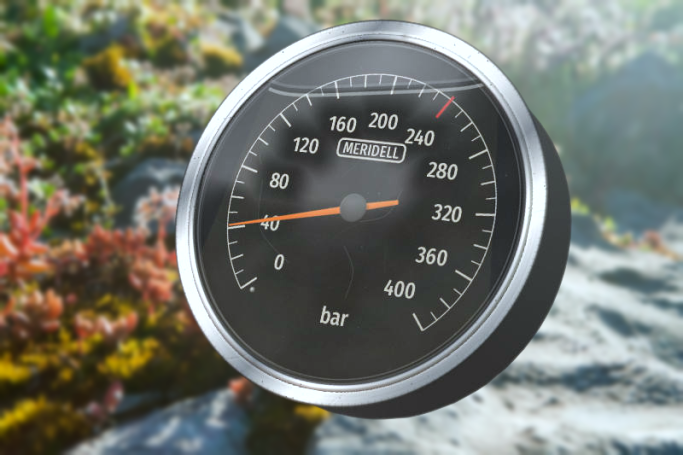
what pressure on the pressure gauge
40 bar
